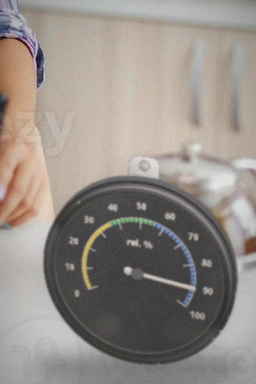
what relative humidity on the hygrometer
90 %
